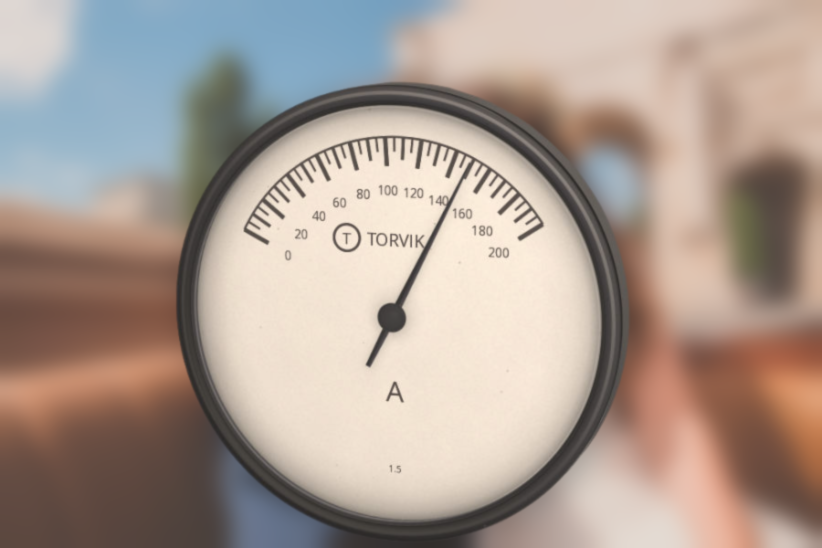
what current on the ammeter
150 A
